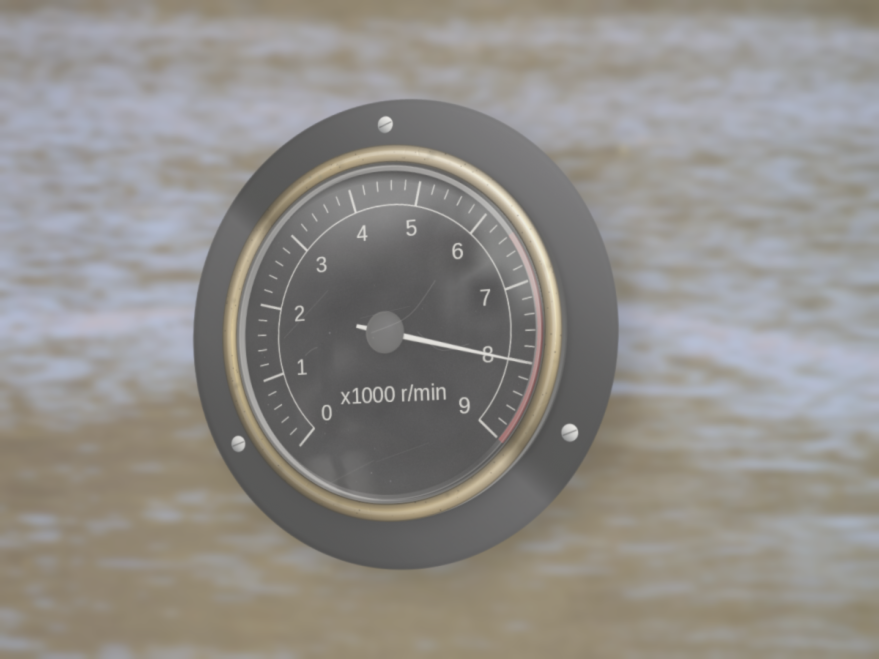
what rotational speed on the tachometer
8000 rpm
